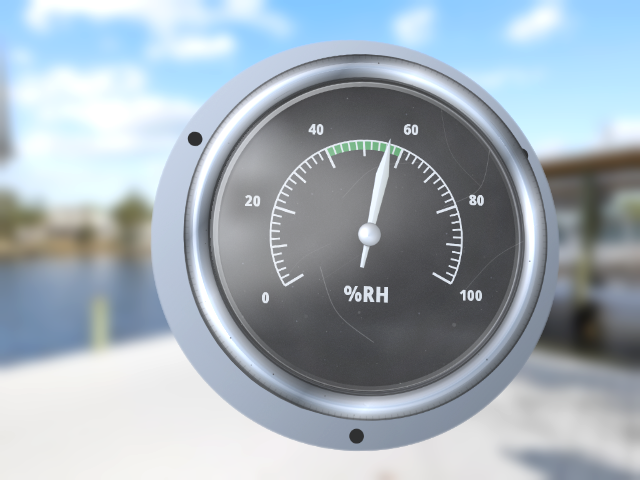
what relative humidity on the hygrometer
56 %
